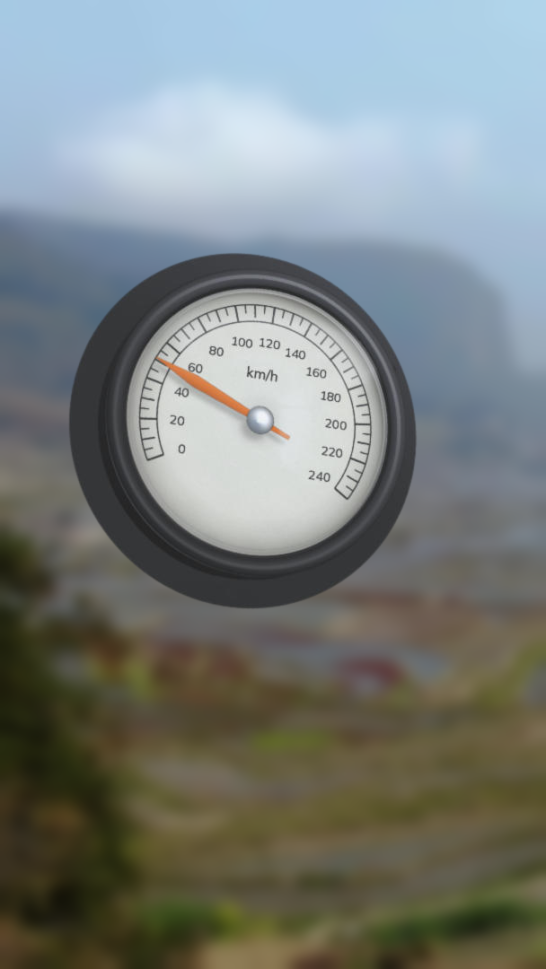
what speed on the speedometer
50 km/h
